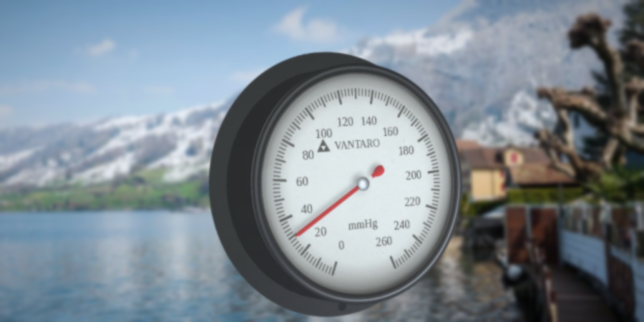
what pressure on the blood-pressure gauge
30 mmHg
